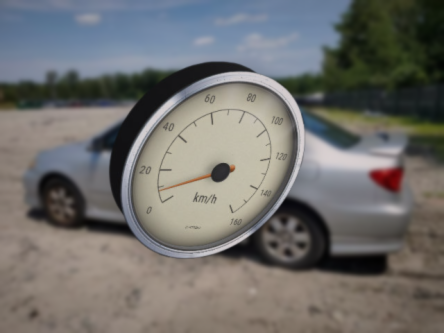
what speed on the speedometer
10 km/h
